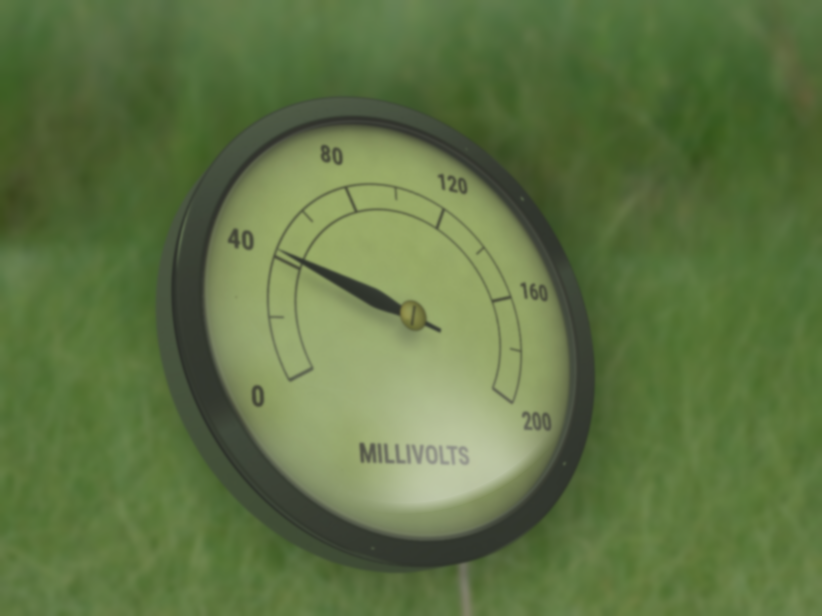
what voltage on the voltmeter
40 mV
